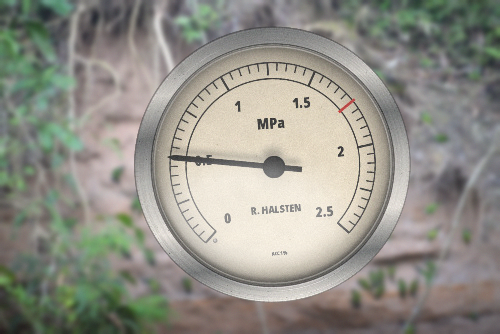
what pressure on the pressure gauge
0.5 MPa
